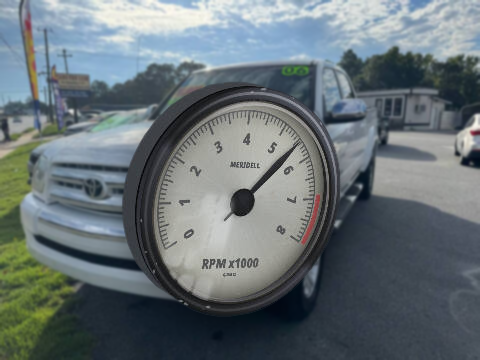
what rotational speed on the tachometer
5500 rpm
